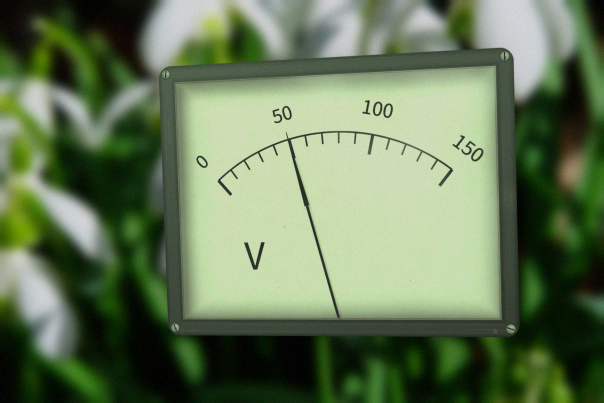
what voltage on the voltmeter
50 V
